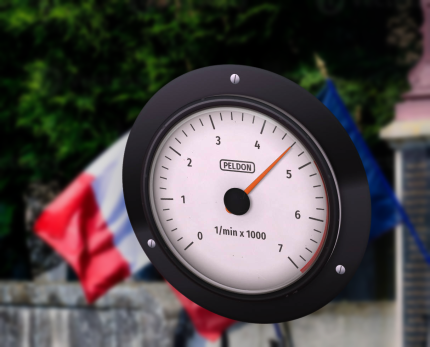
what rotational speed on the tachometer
4600 rpm
